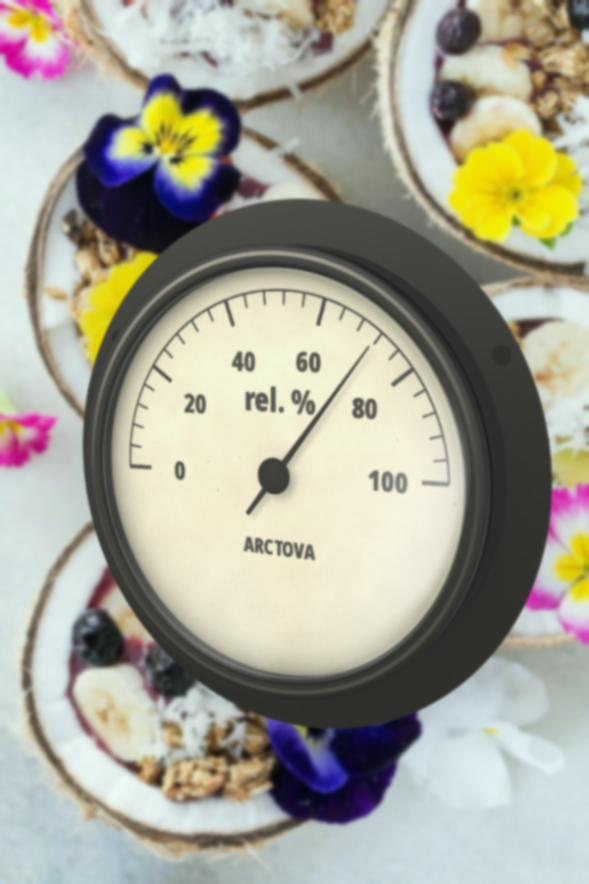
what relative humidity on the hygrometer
72 %
